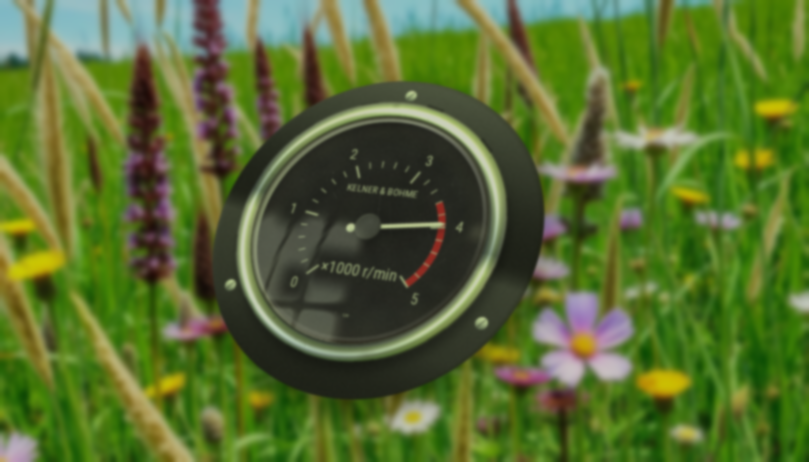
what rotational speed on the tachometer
4000 rpm
